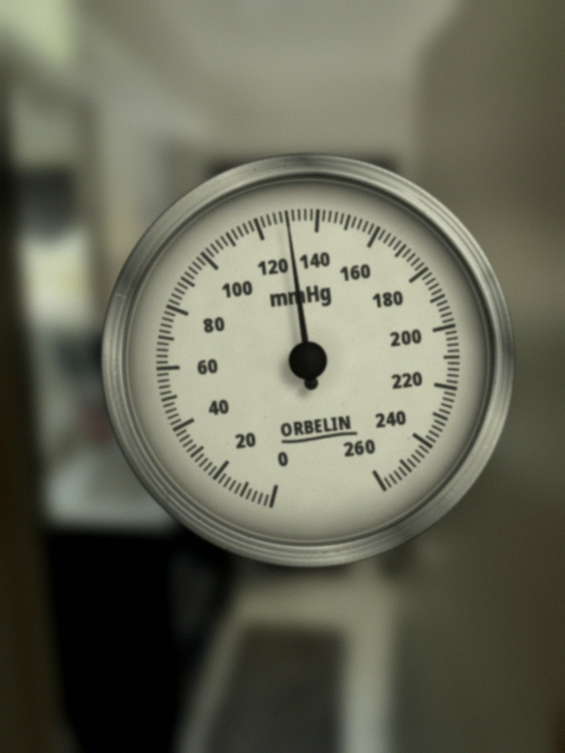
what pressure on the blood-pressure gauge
130 mmHg
